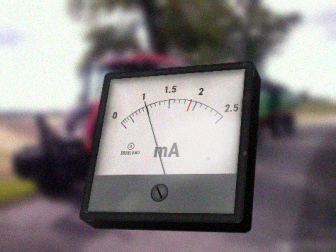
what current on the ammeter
1 mA
